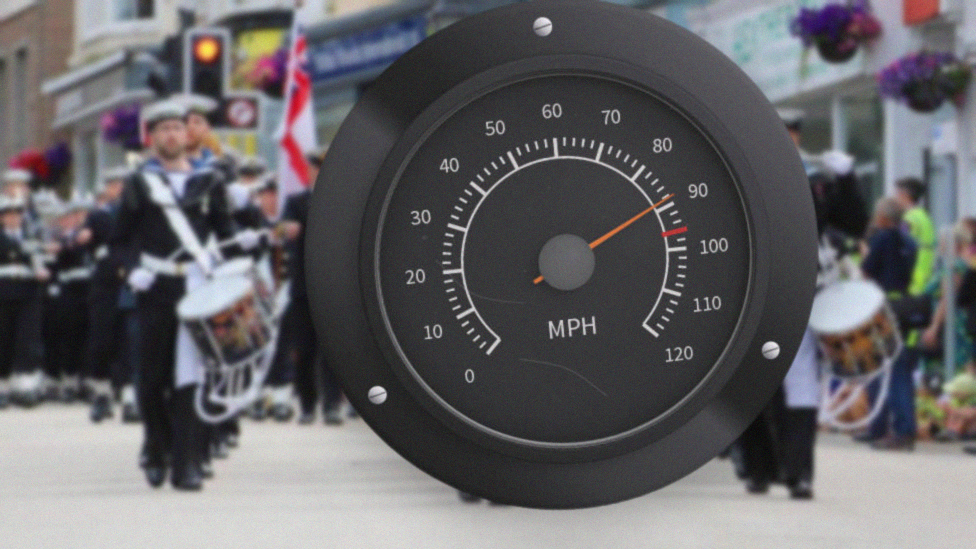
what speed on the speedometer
88 mph
